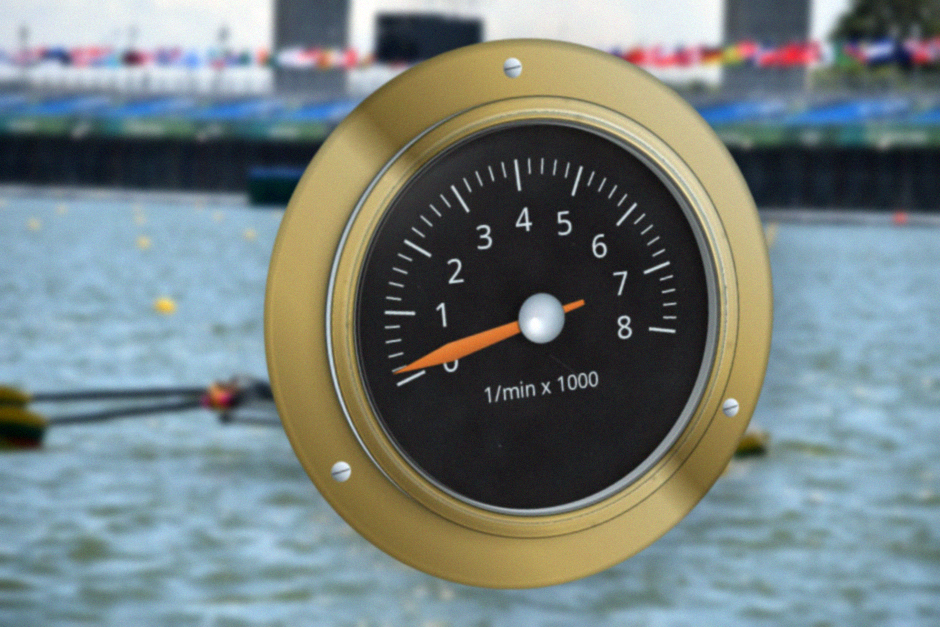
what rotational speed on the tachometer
200 rpm
